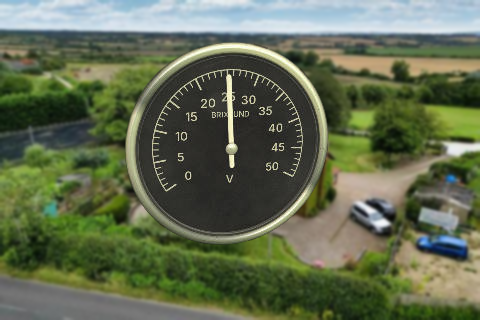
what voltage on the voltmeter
25 V
